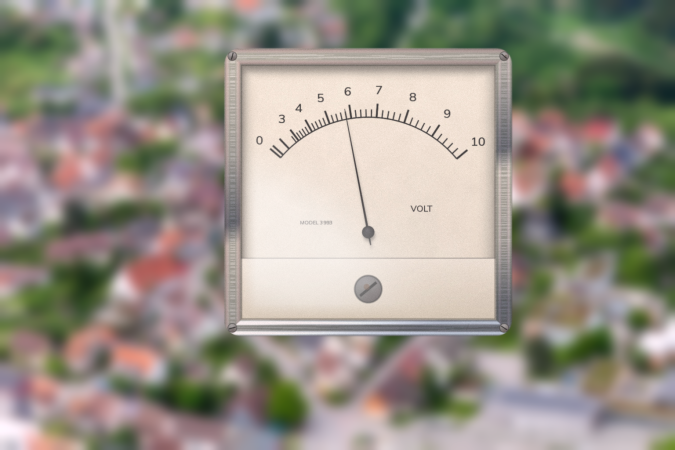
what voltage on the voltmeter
5.8 V
